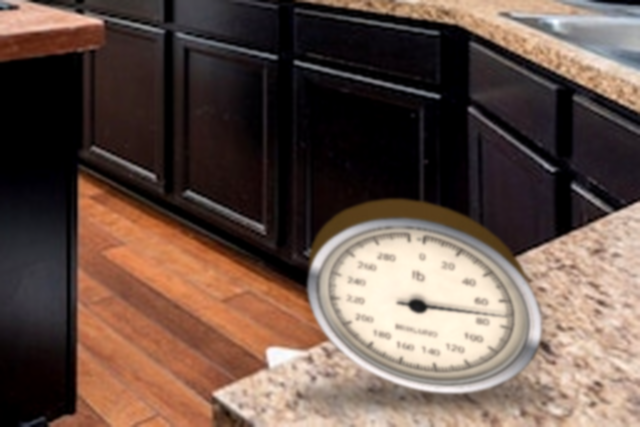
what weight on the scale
70 lb
